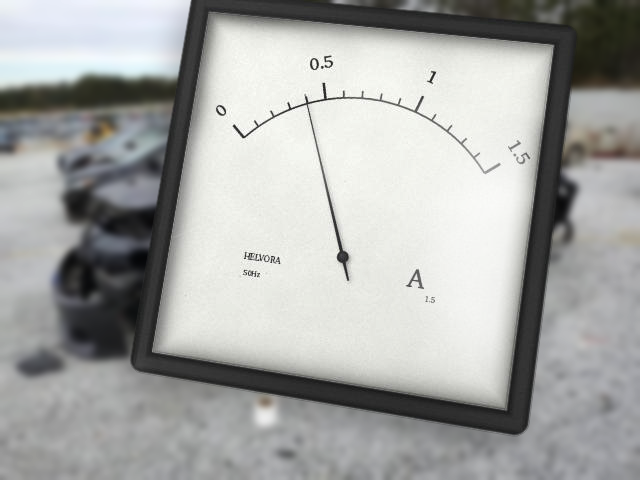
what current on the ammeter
0.4 A
